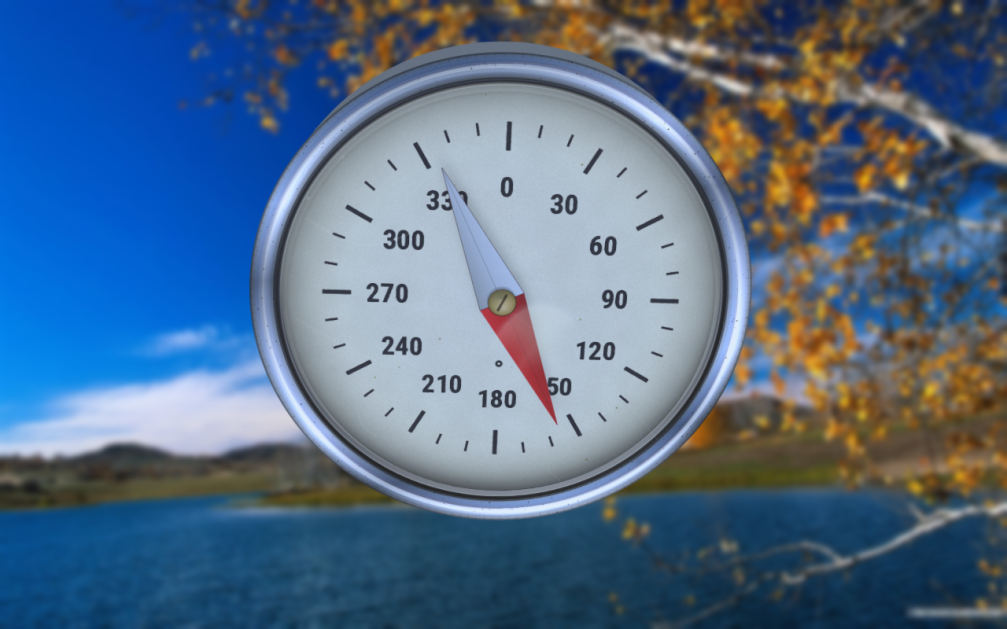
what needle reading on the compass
155 °
